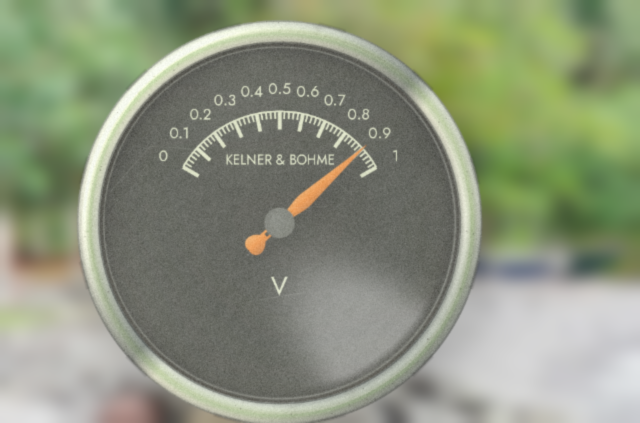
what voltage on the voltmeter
0.9 V
